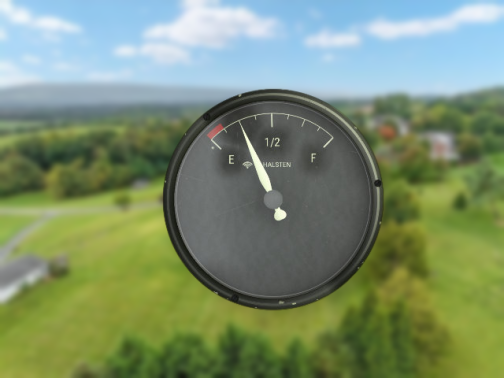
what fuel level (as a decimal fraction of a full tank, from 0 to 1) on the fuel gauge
0.25
